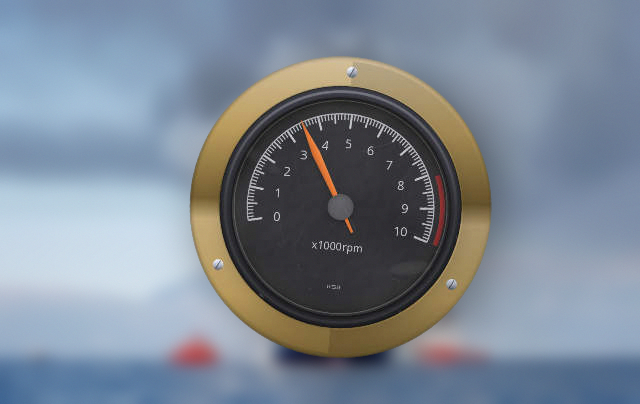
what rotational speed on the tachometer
3500 rpm
